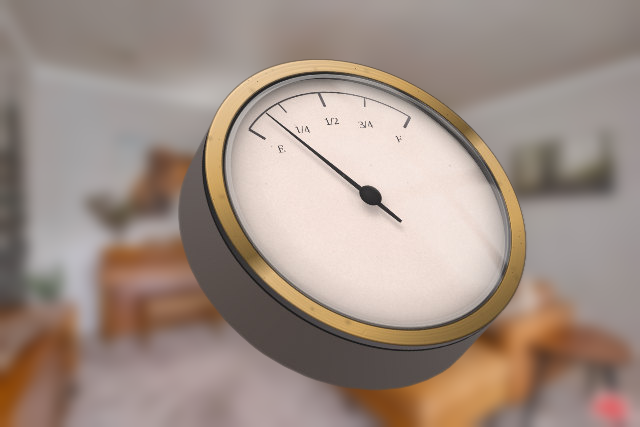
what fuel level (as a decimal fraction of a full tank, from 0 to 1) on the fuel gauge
0.125
